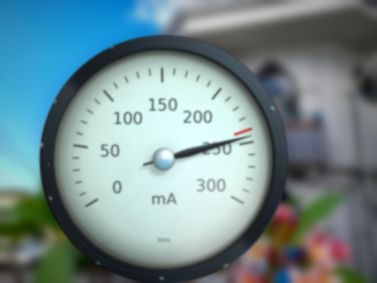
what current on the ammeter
245 mA
